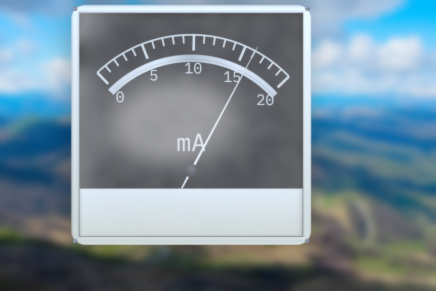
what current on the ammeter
16 mA
